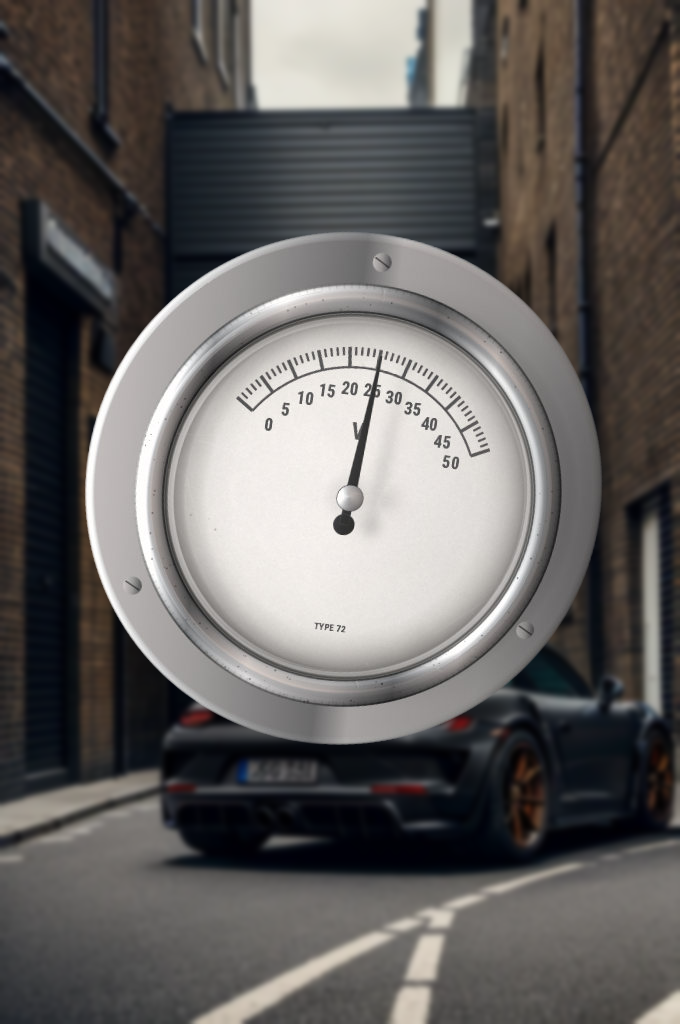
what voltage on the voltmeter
25 V
